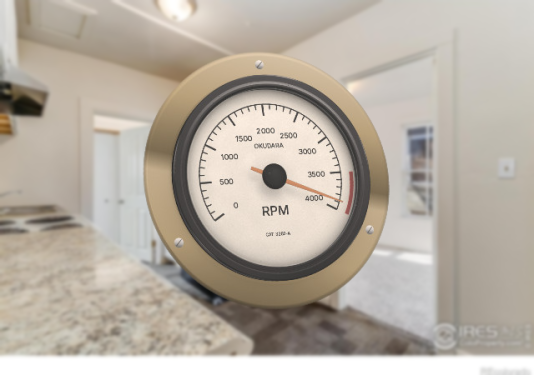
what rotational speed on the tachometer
3900 rpm
